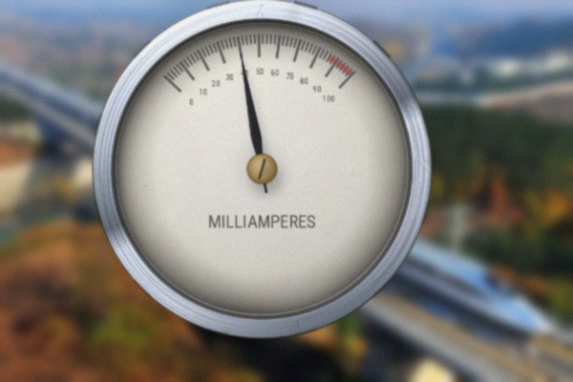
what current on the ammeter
40 mA
